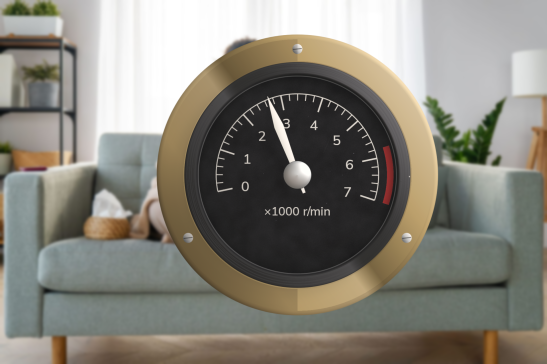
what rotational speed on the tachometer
2700 rpm
